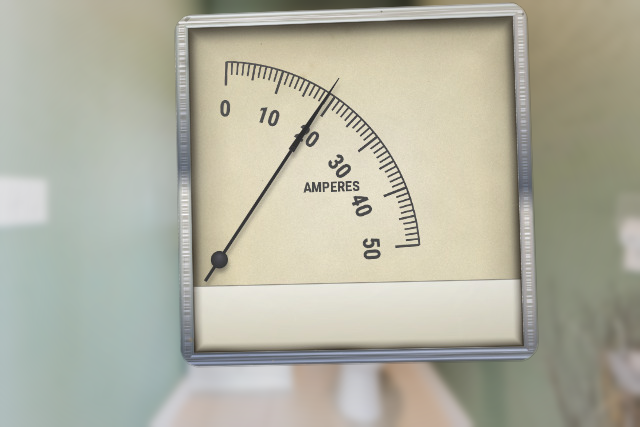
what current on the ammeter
19 A
